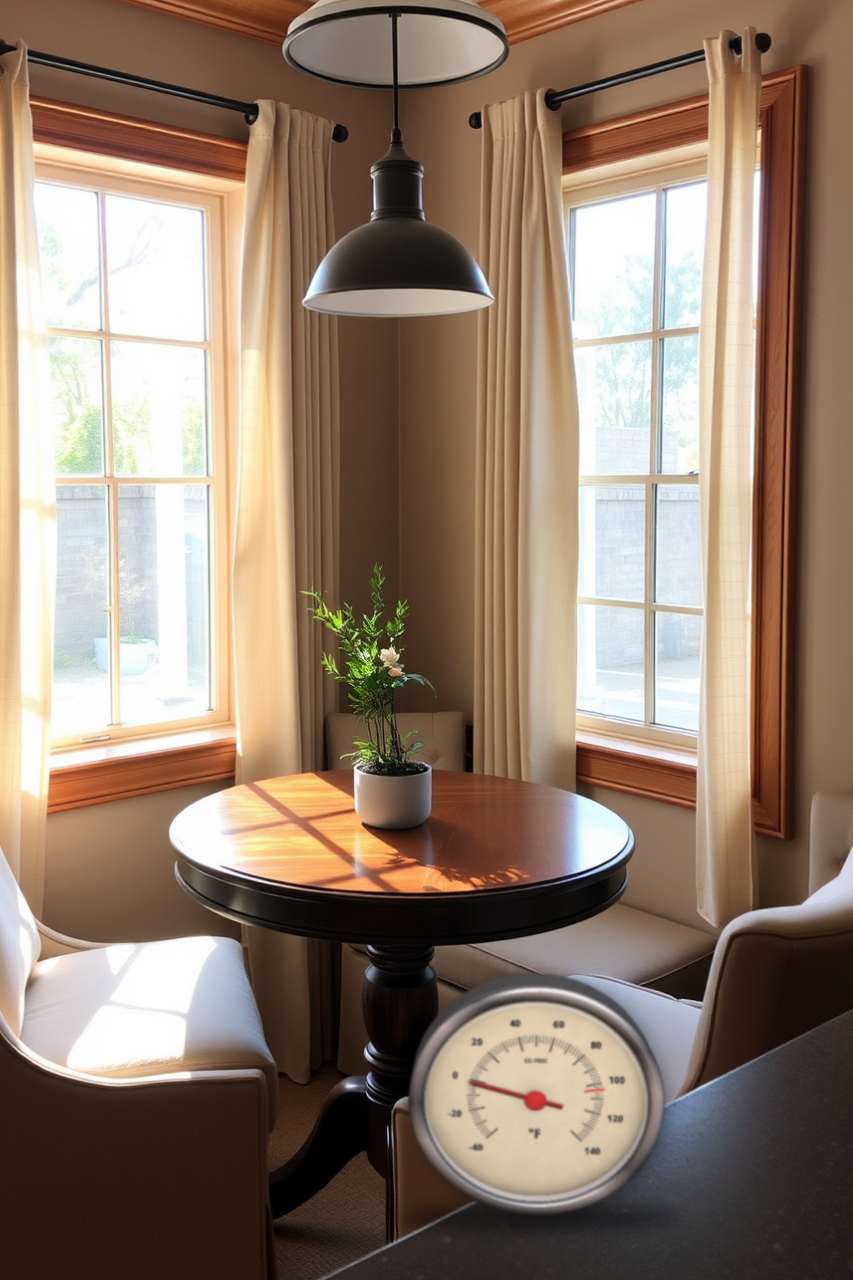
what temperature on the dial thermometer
0 °F
